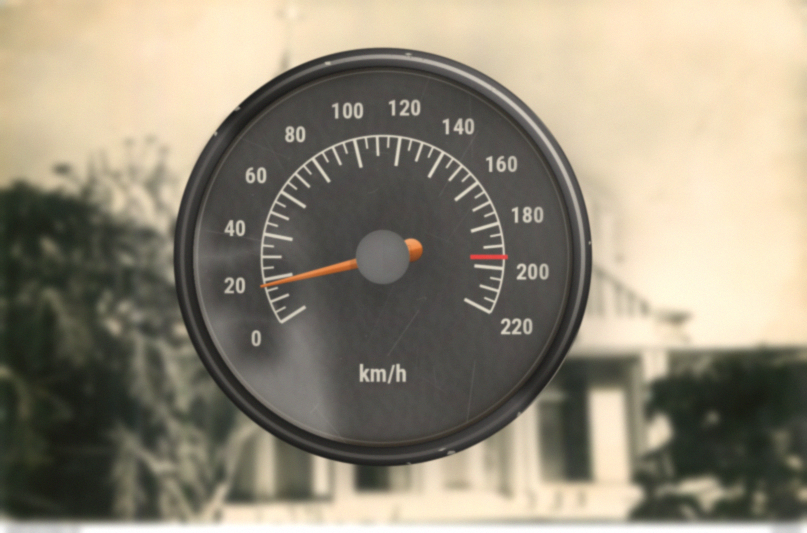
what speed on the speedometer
17.5 km/h
